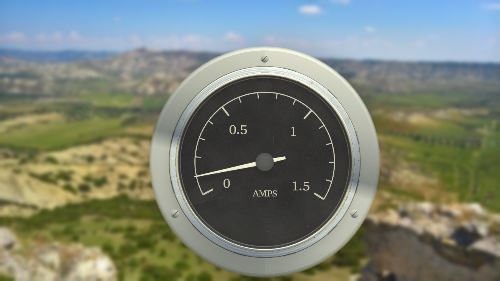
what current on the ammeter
0.1 A
